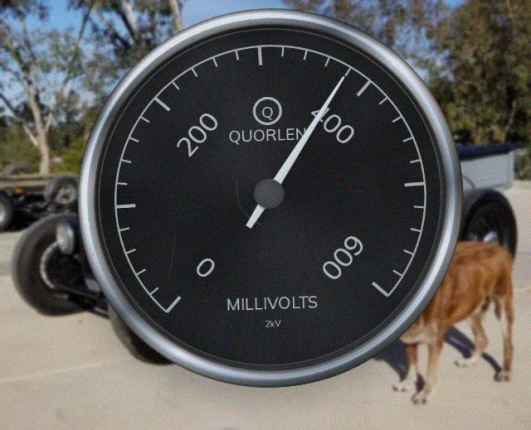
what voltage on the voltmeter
380 mV
